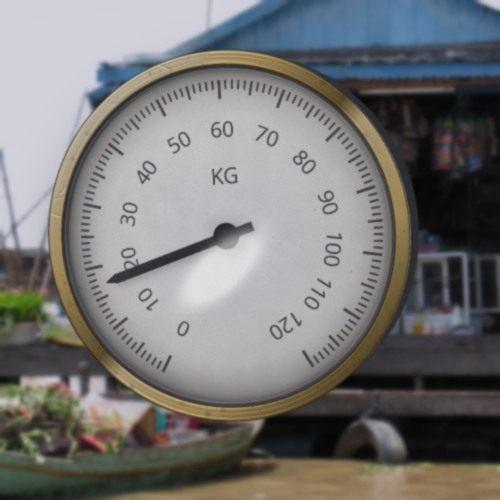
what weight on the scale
17 kg
